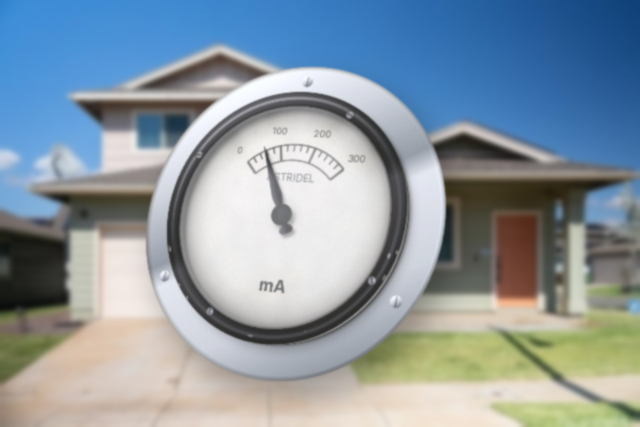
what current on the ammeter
60 mA
